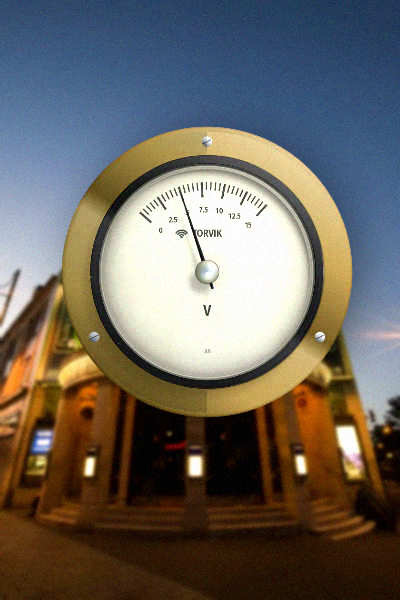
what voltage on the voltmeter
5 V
